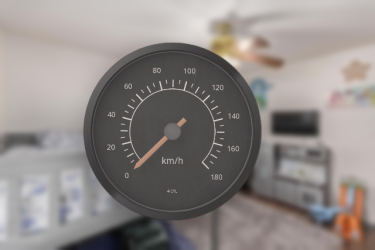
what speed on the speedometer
0 km/h
